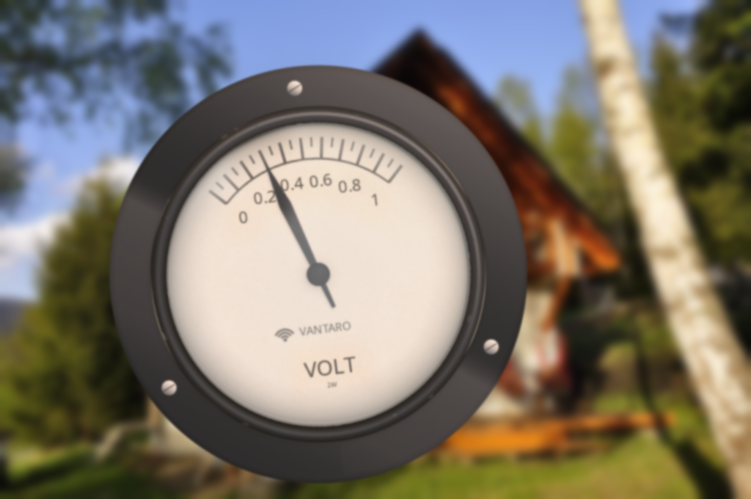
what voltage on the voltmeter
0.3 V
